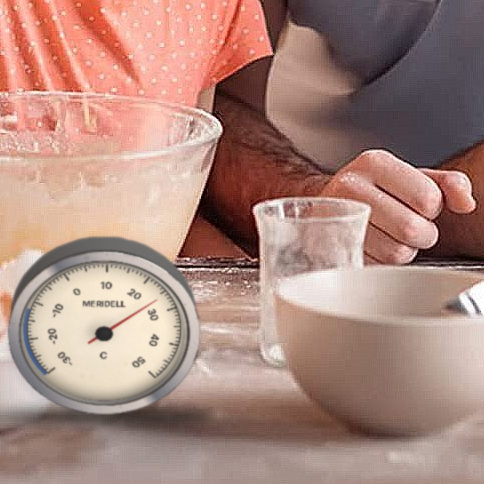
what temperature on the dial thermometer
25 °C
